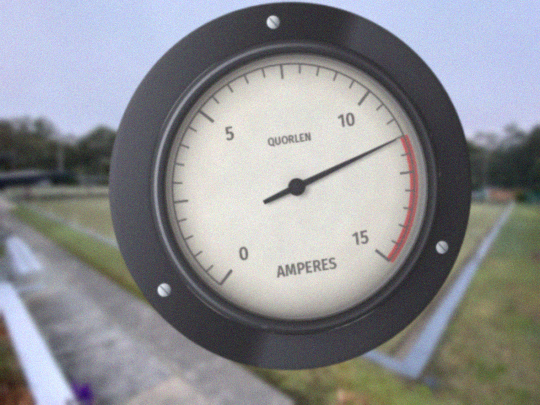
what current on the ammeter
11.5 A
